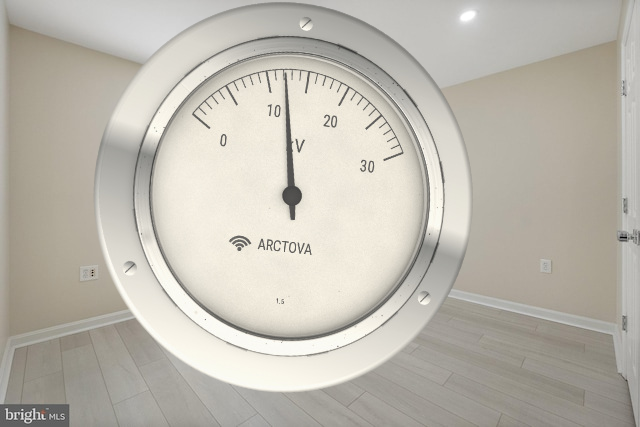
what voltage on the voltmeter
12 kV
